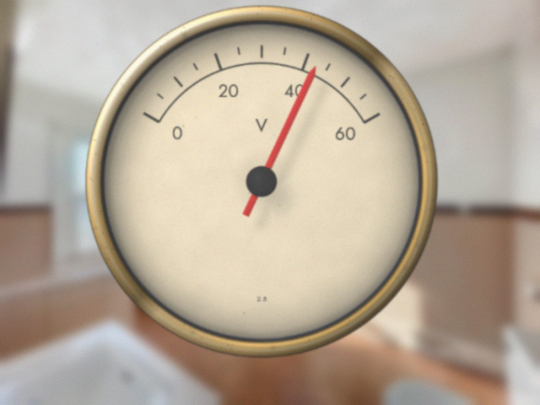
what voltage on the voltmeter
42.5 V
